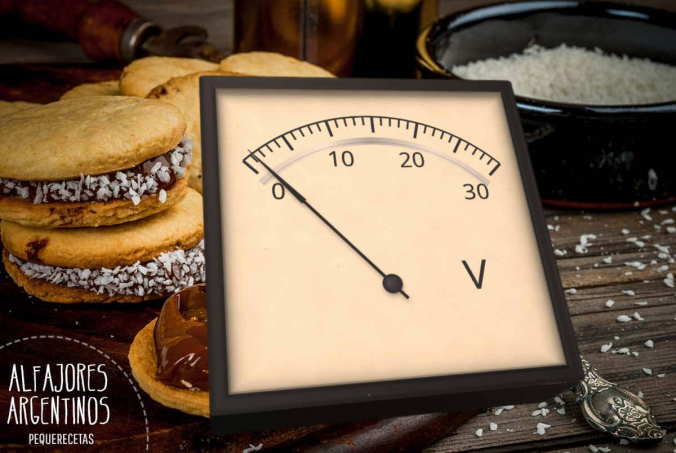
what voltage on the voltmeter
1 V
